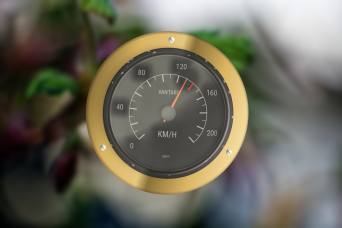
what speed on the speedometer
130 km/h
